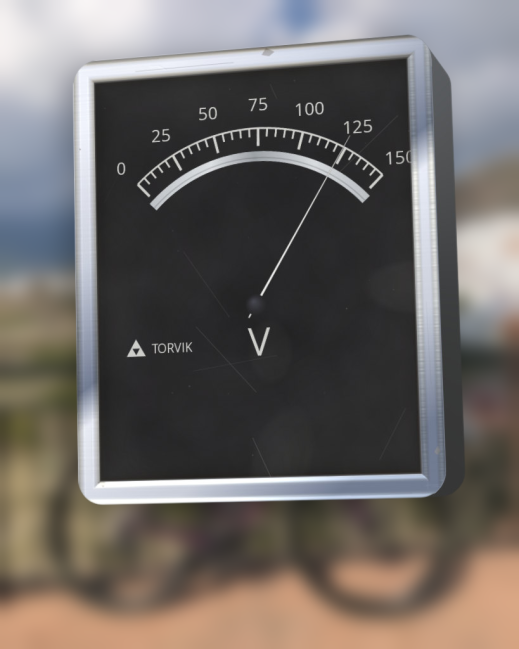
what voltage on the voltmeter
125 V
